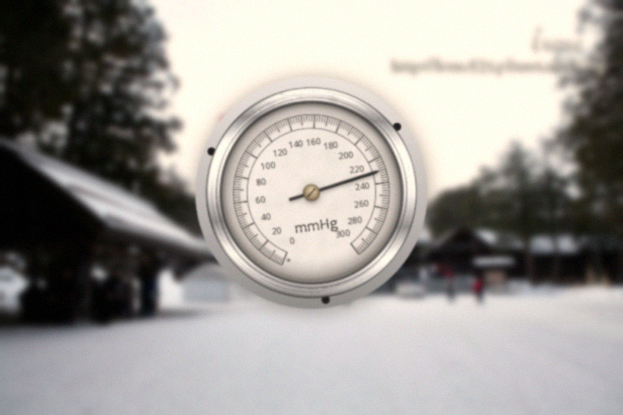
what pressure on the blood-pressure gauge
230 mmHg
